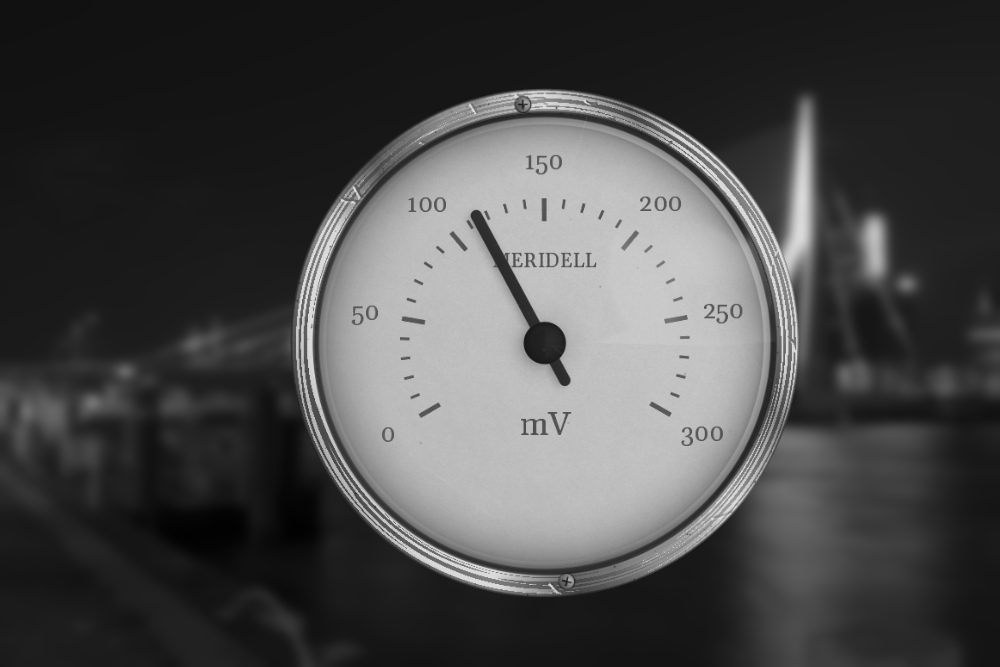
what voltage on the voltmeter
115 mV
